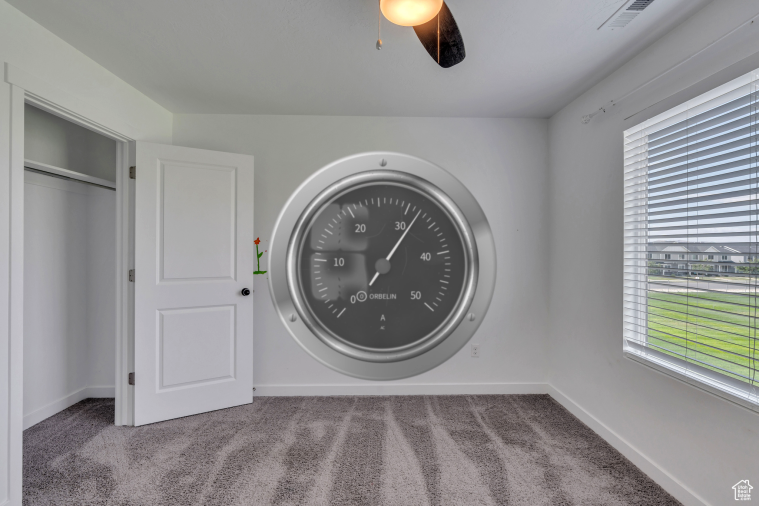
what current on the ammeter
32 A
